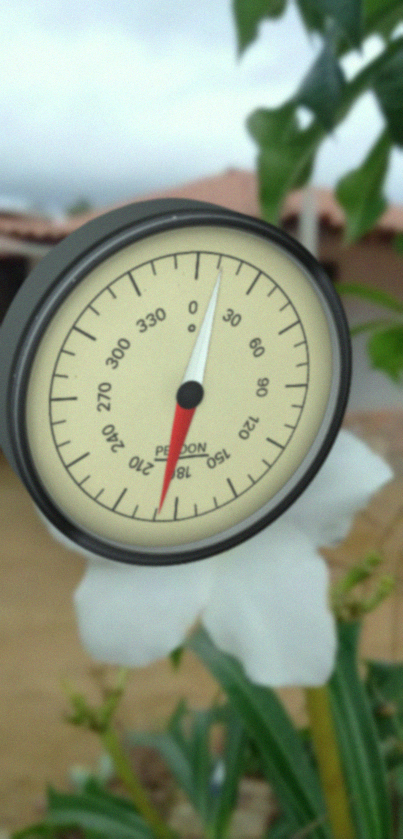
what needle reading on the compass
190 °
